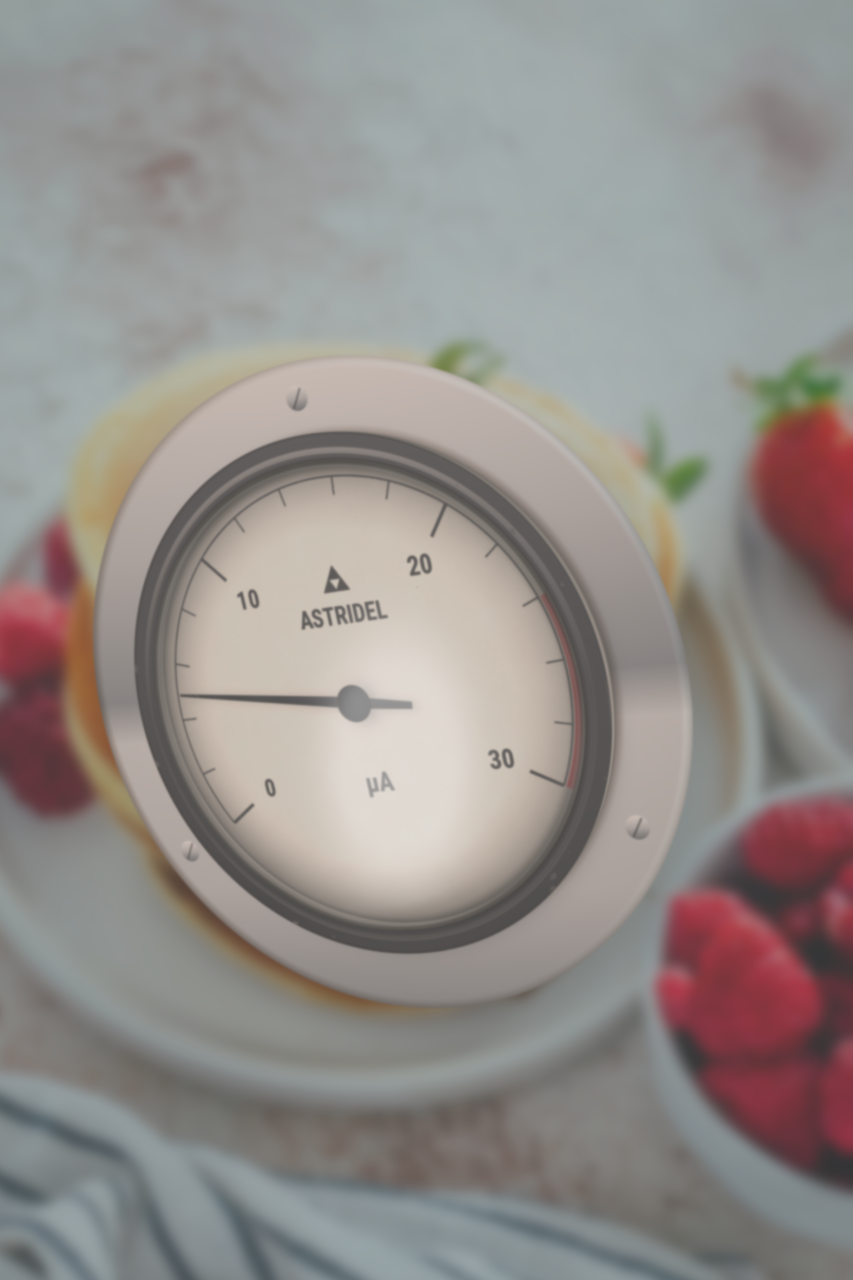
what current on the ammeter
5 µA
